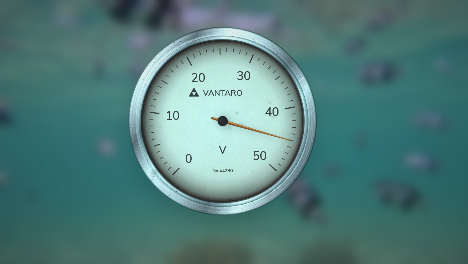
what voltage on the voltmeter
45 V
